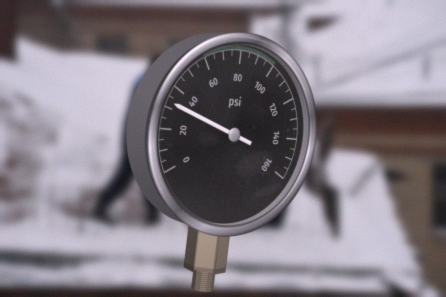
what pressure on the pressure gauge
32.5 psi
